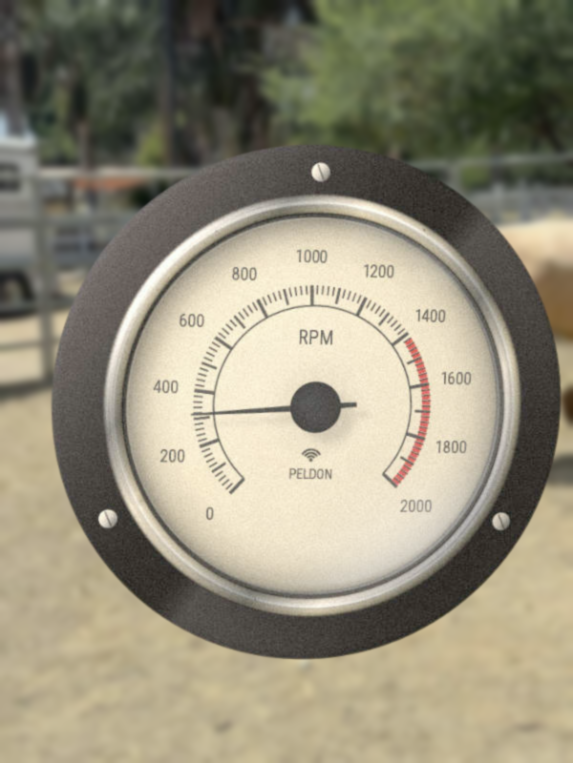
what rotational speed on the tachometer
320 rpm
